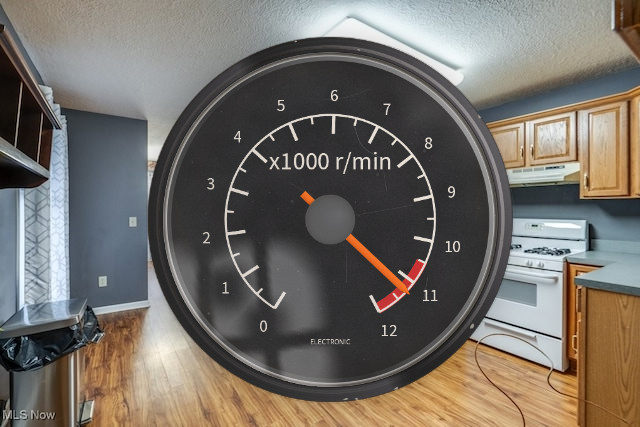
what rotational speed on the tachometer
11250 rpm
